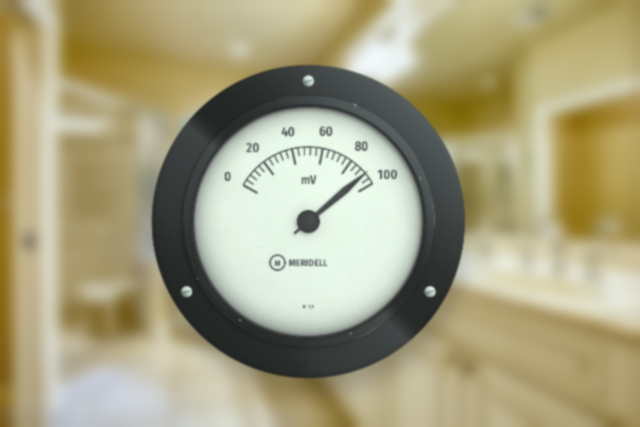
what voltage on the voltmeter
92 mV
